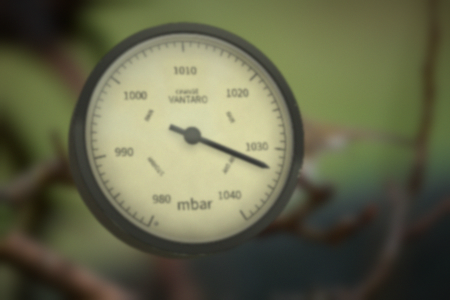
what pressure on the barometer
1033 mbar
